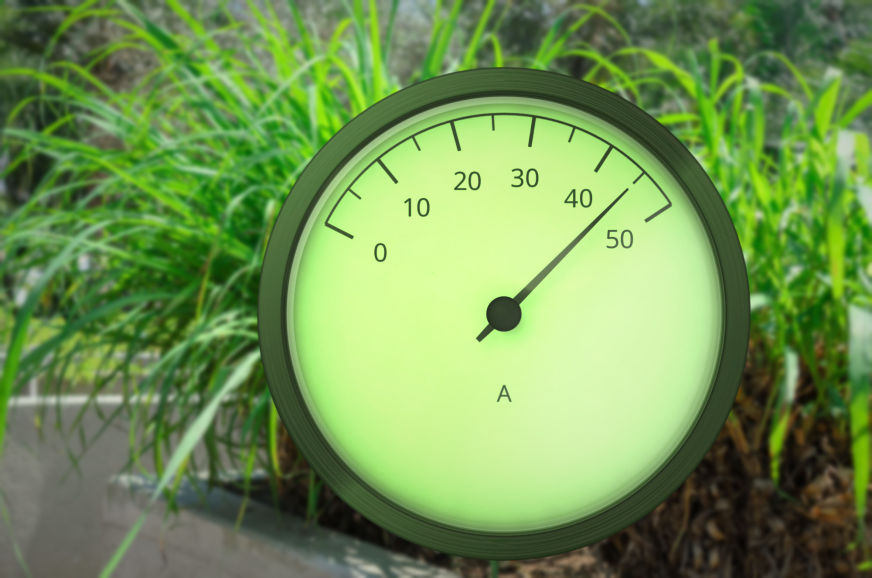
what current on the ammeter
45 A
